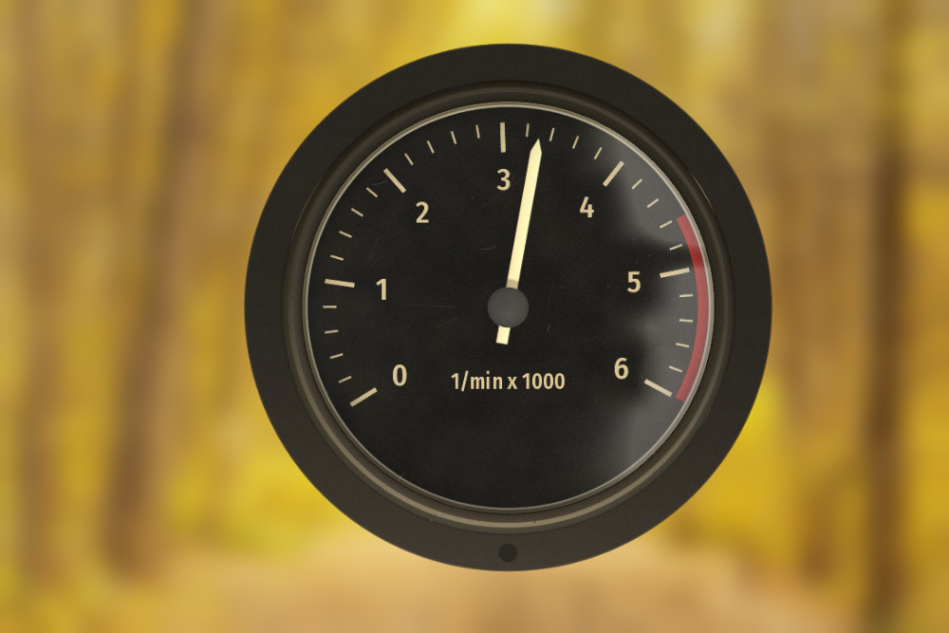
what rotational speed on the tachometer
3300 rpm
